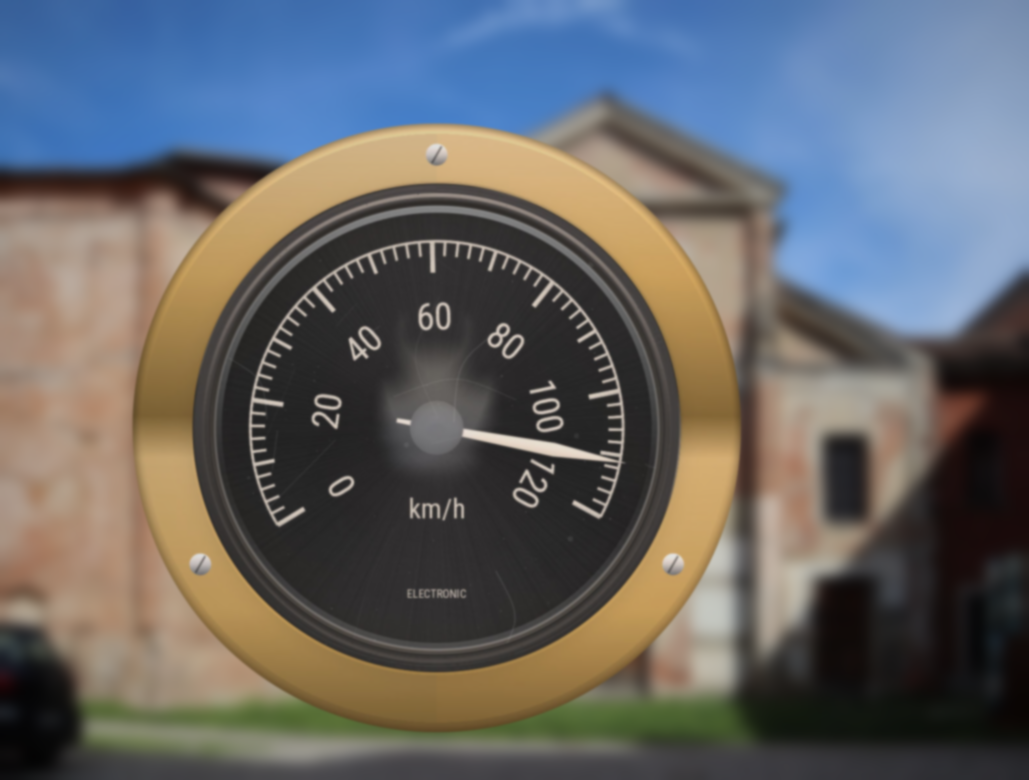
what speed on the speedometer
111 km/h
